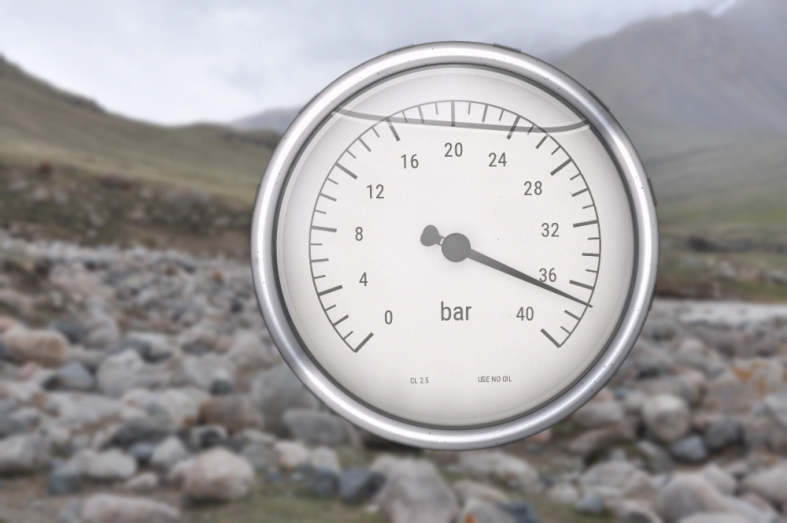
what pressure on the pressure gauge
37 bar
